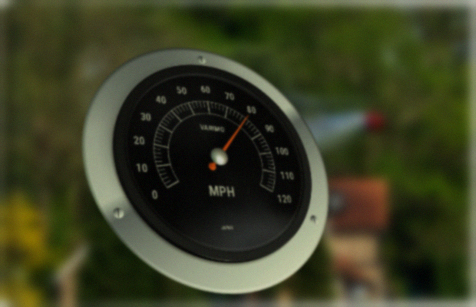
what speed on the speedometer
80 mph
